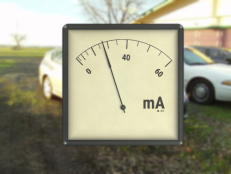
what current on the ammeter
27.5 mA
